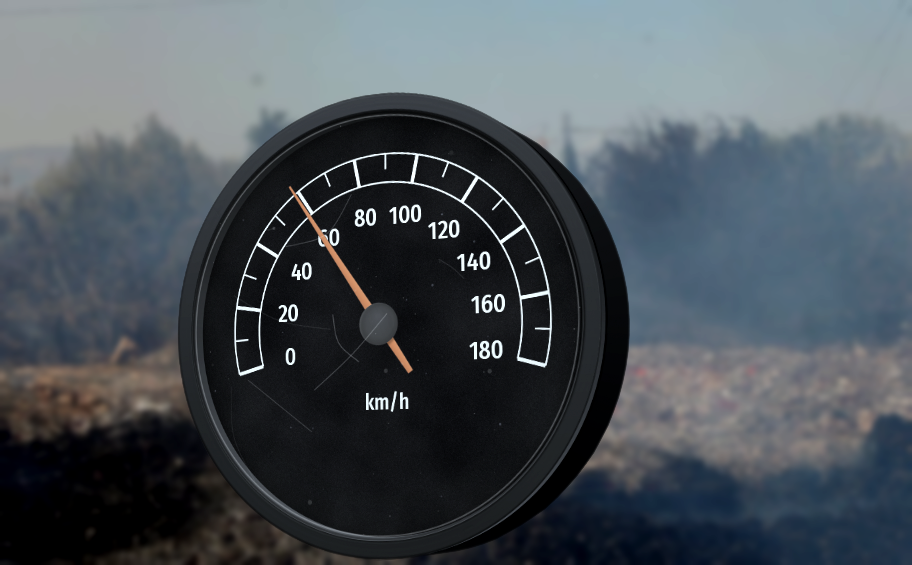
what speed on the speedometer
60 km/h
